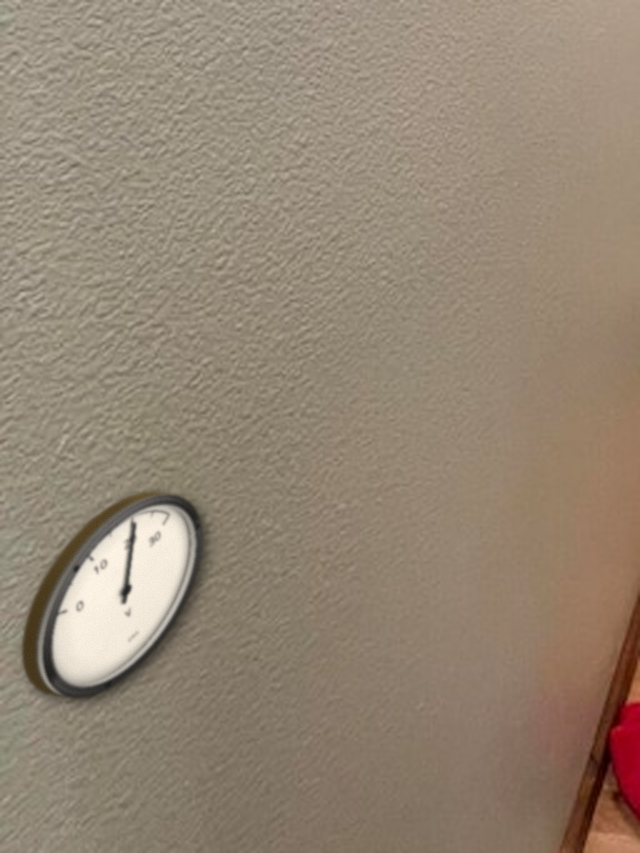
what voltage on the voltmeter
20 V
